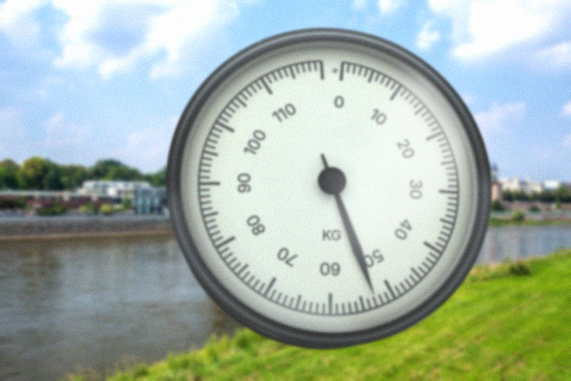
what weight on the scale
53 kg
